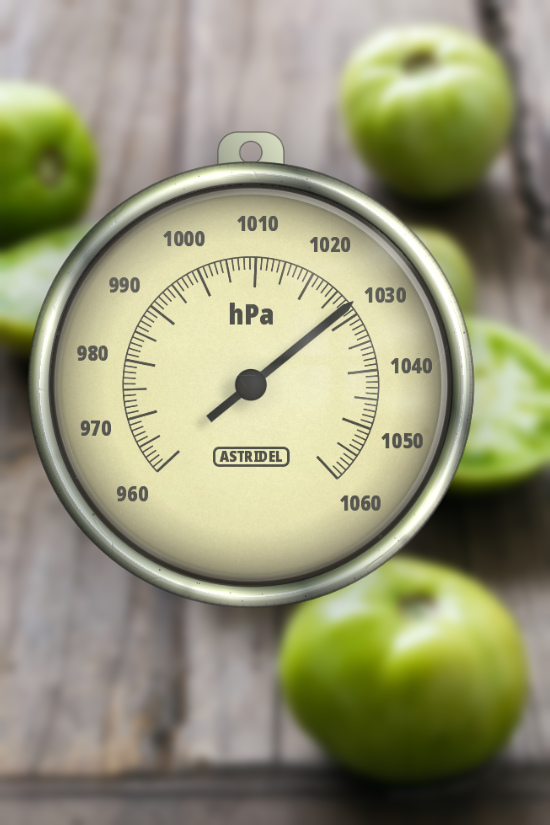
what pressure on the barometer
1028 hPa
